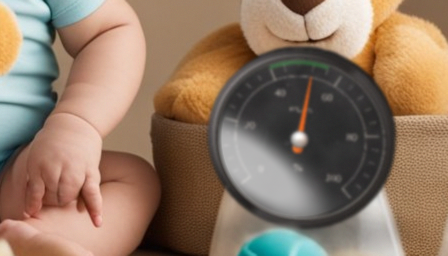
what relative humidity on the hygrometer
52 %
